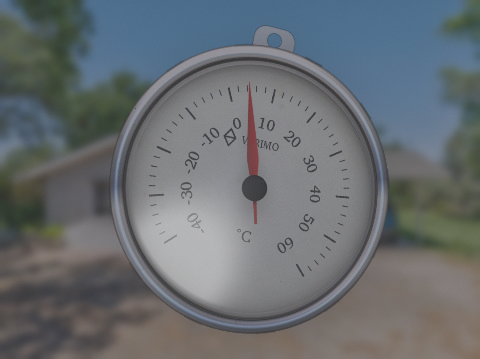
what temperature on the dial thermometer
4 °C
